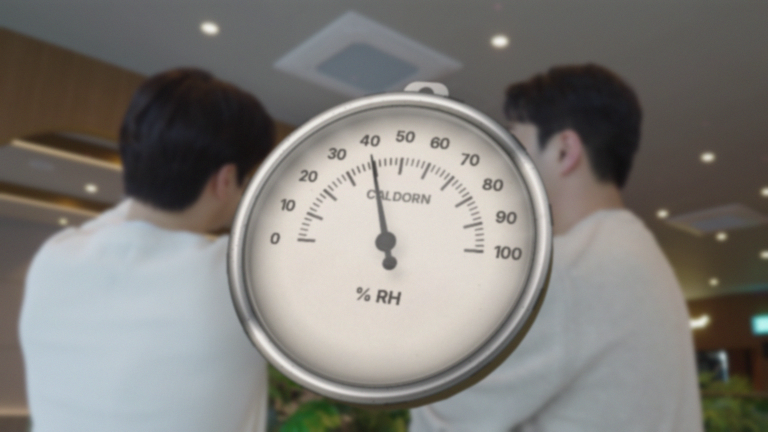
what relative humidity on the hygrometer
40 %
